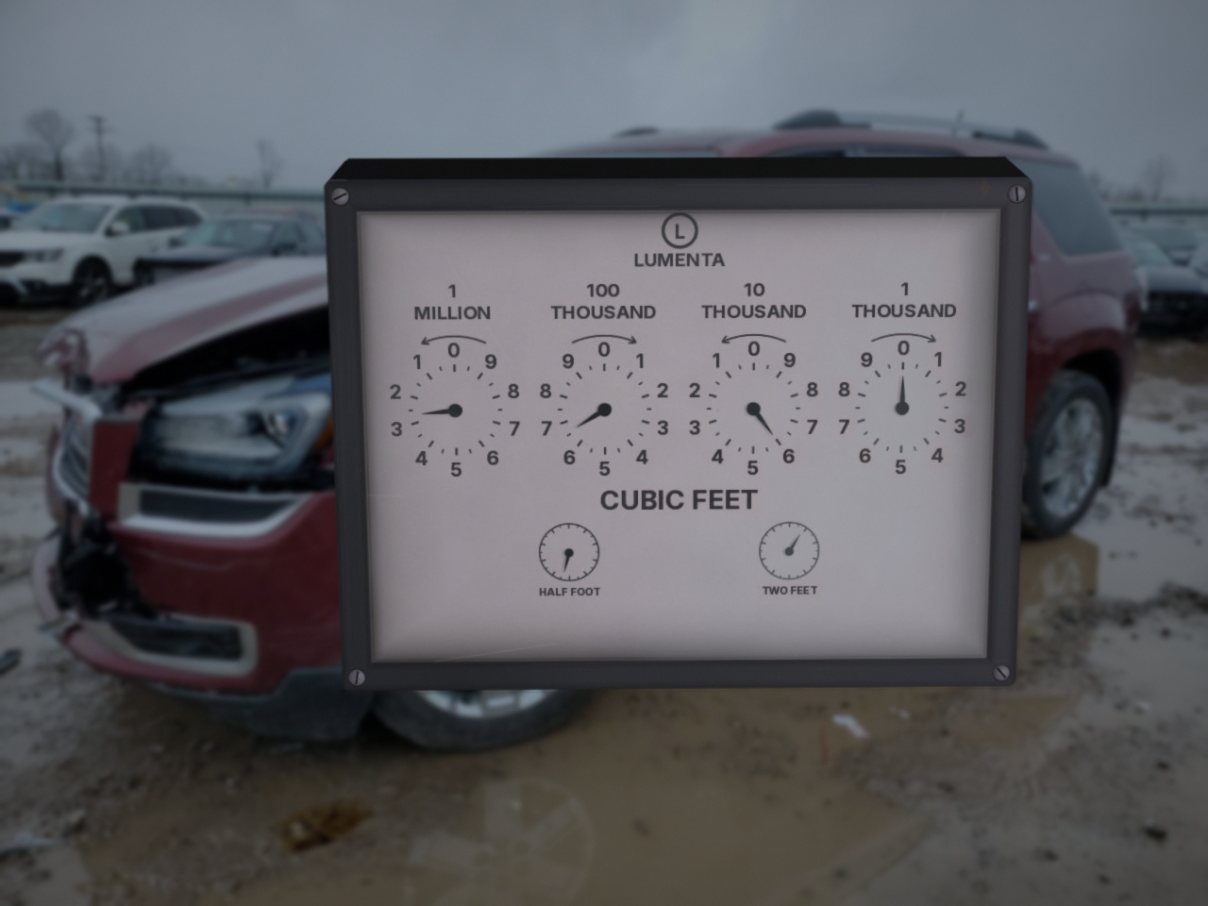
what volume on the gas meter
266000 ft³
